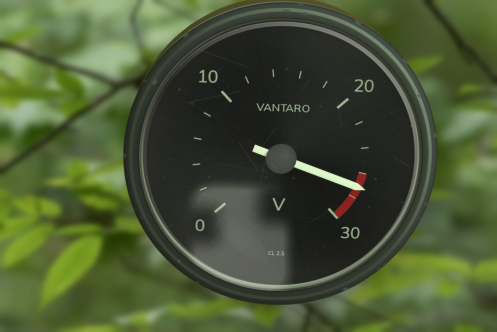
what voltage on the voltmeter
27 V
